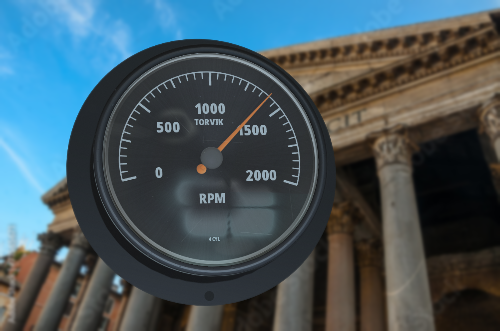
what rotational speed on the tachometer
1400 rpm
